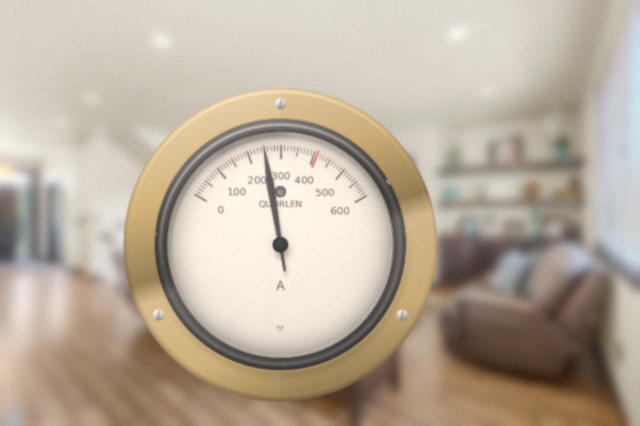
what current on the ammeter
250 A
